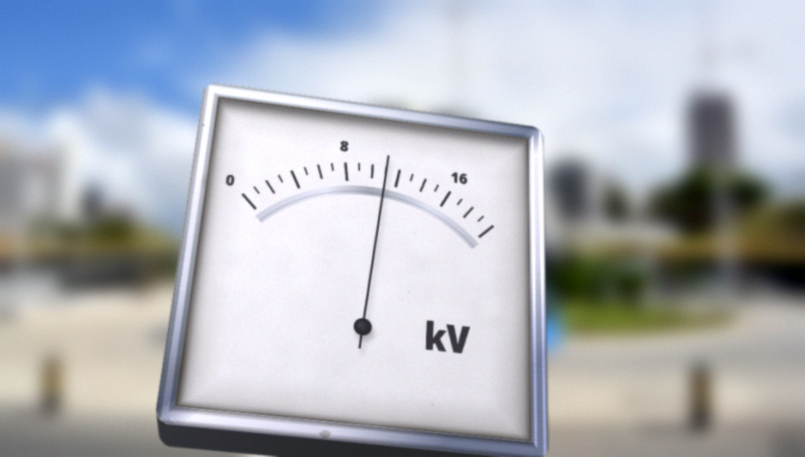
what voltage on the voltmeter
11 kV
